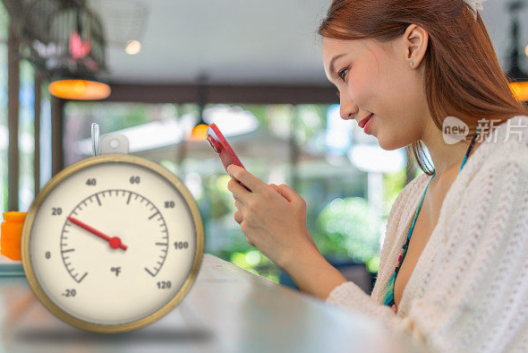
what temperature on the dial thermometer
20 °F
